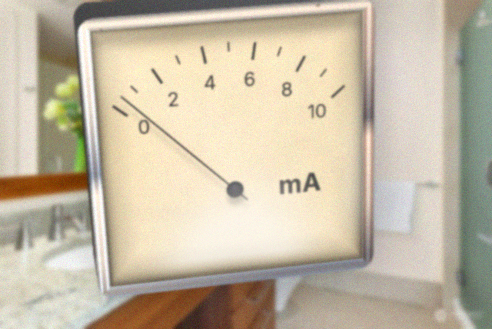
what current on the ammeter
0.5 mA
